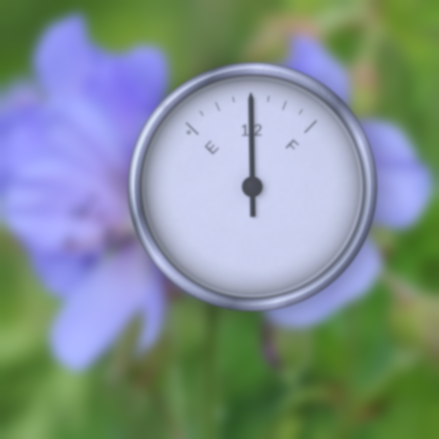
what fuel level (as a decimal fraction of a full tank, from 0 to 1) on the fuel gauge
0.5
